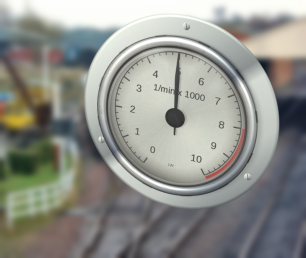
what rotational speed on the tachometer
5000 rpm
